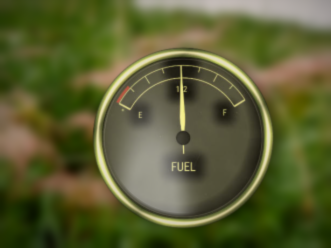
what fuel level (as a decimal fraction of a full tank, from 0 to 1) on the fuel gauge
0.5
